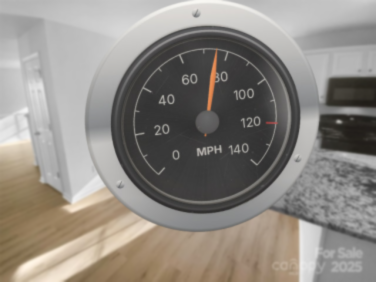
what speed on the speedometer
75 mph
